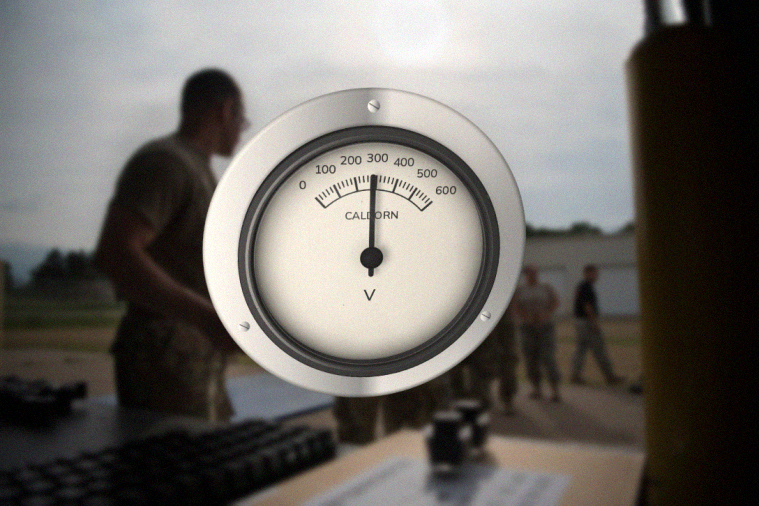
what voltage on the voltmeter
280 V
